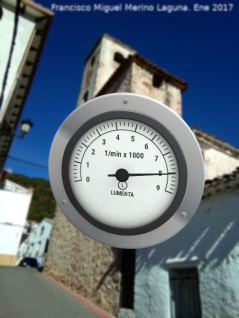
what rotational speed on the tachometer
8000 rpm
